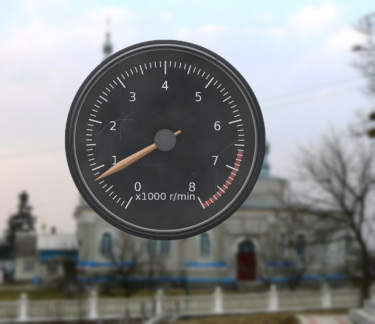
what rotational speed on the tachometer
800 rpm
